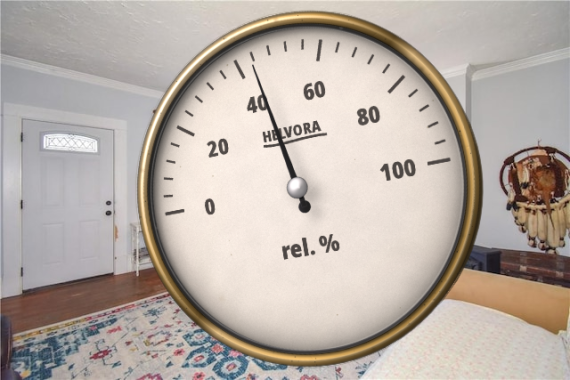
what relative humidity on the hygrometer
44 %
